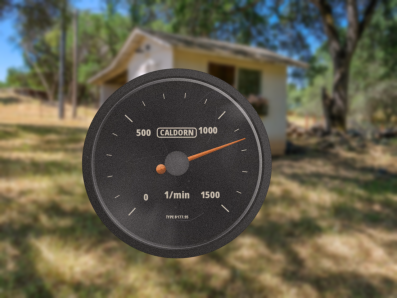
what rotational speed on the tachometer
1150 rpm
